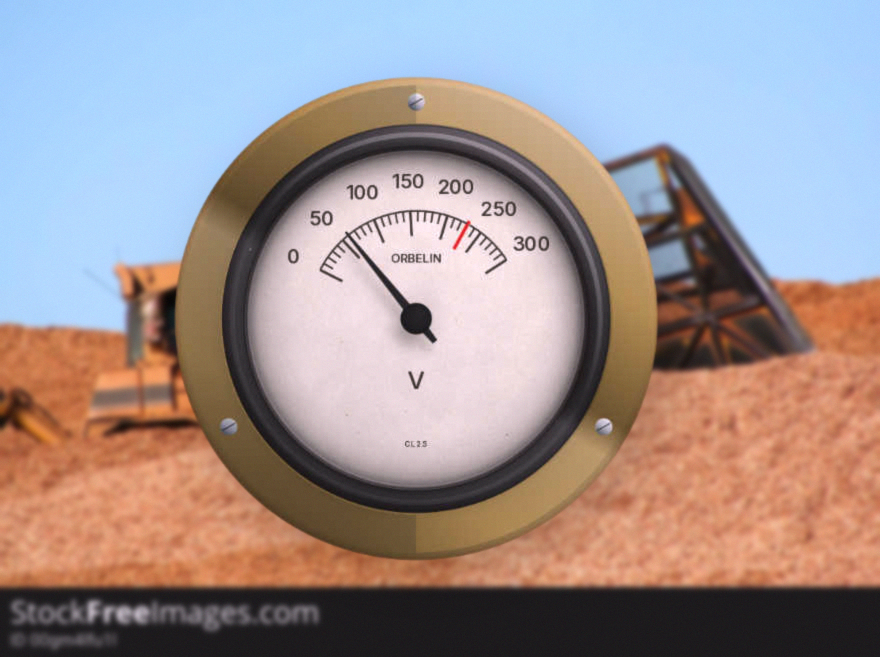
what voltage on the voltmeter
60 V
